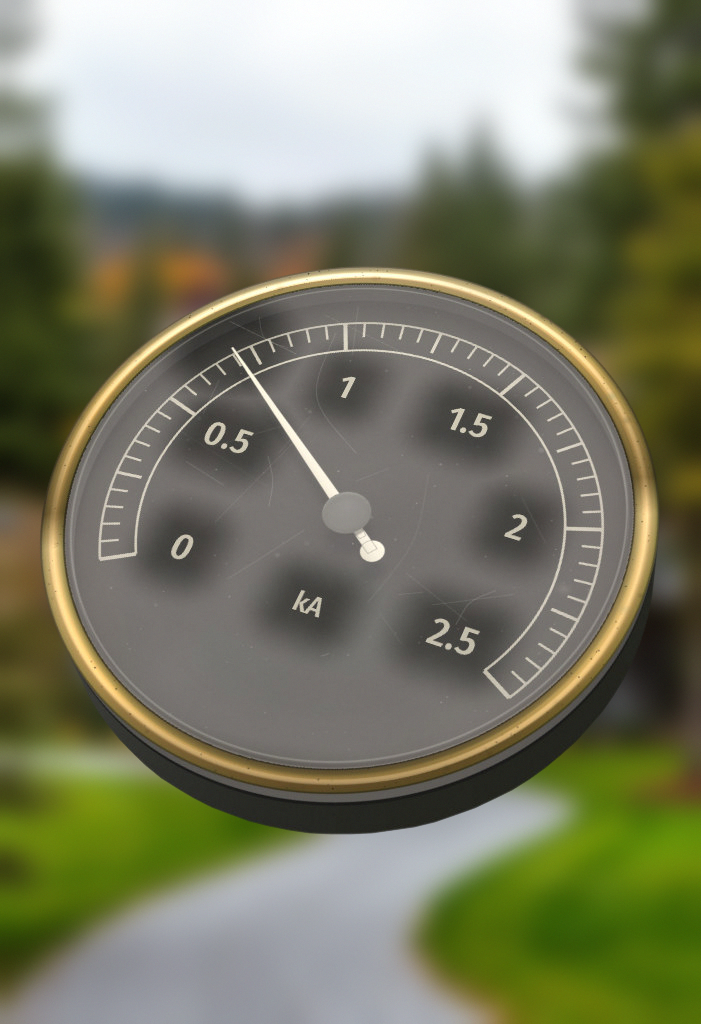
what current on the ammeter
0.7 kA
